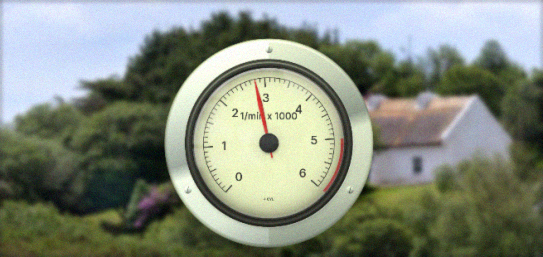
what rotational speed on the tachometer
2800 rpm
